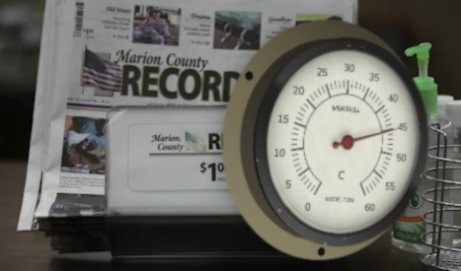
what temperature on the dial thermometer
45 °C
